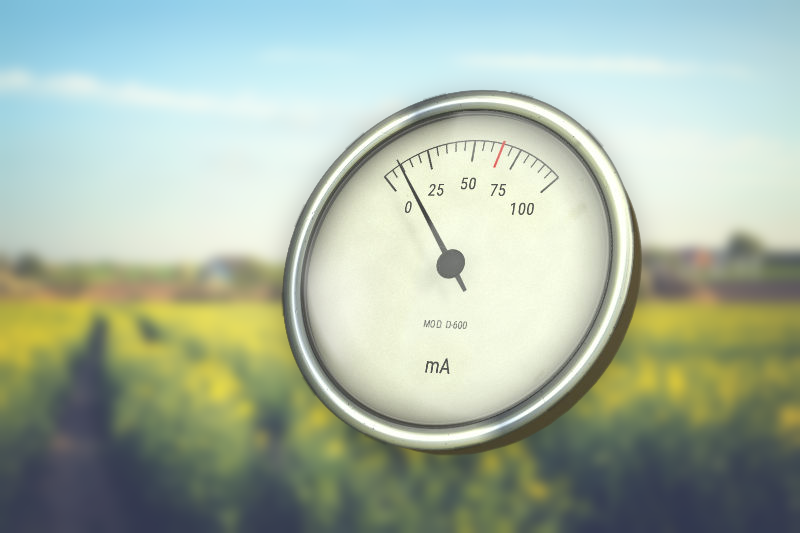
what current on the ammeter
10 mA
